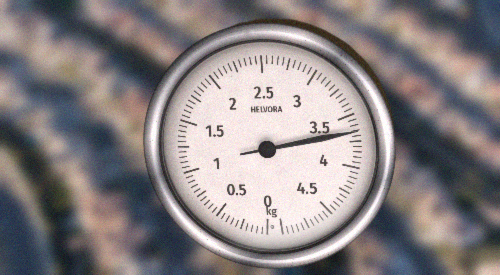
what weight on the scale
3.65 kg
